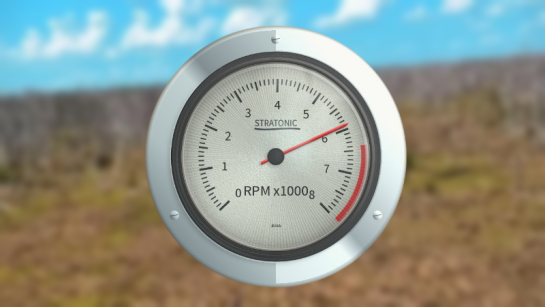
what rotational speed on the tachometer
5900 rpm
